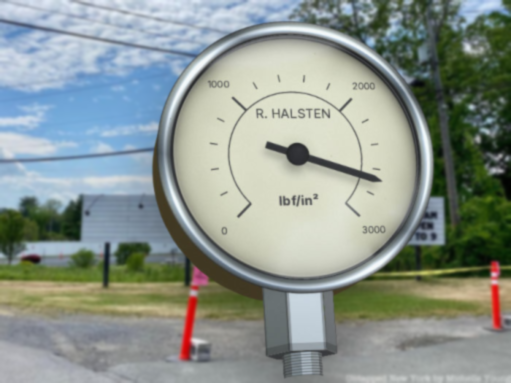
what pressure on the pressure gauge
2700 psi
